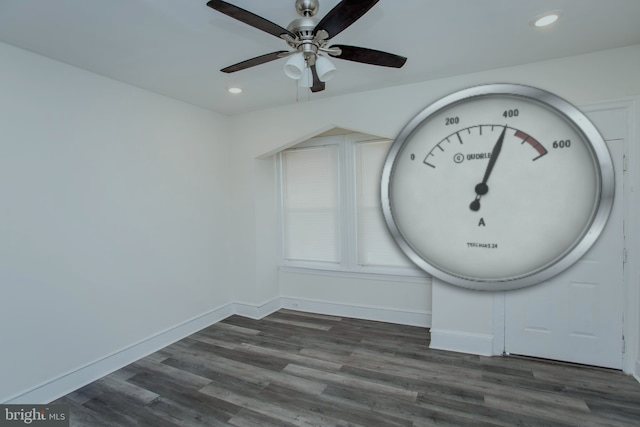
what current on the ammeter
400 A
